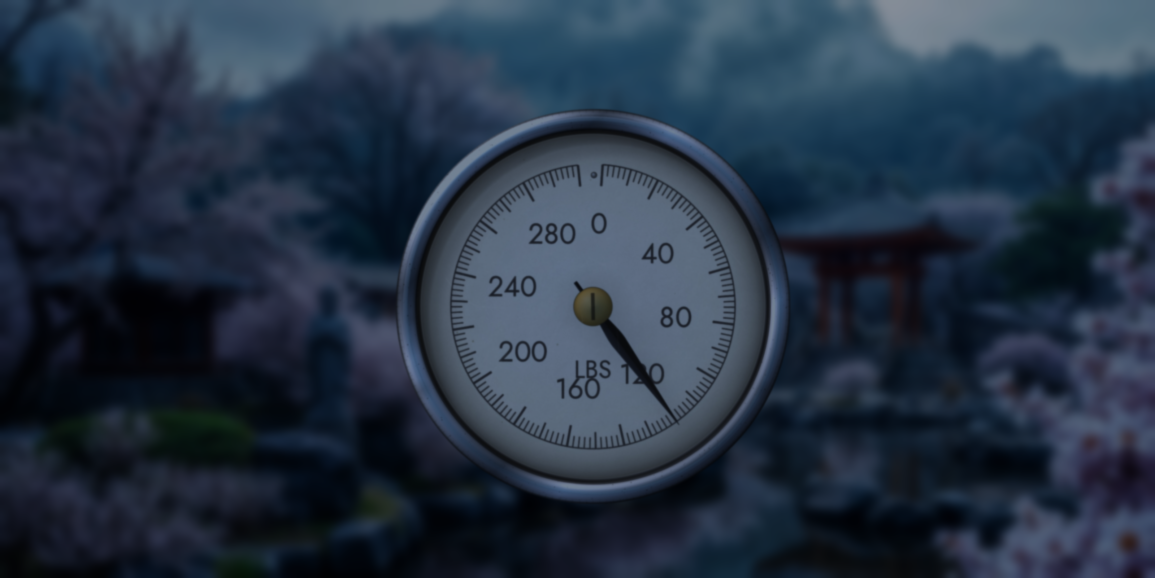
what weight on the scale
120 lb
